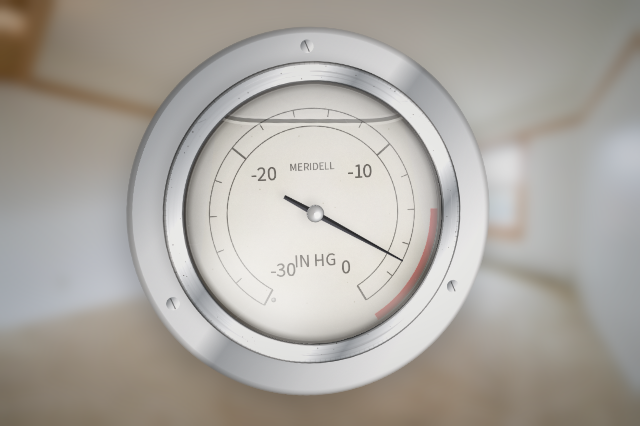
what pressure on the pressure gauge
-3 inHg
